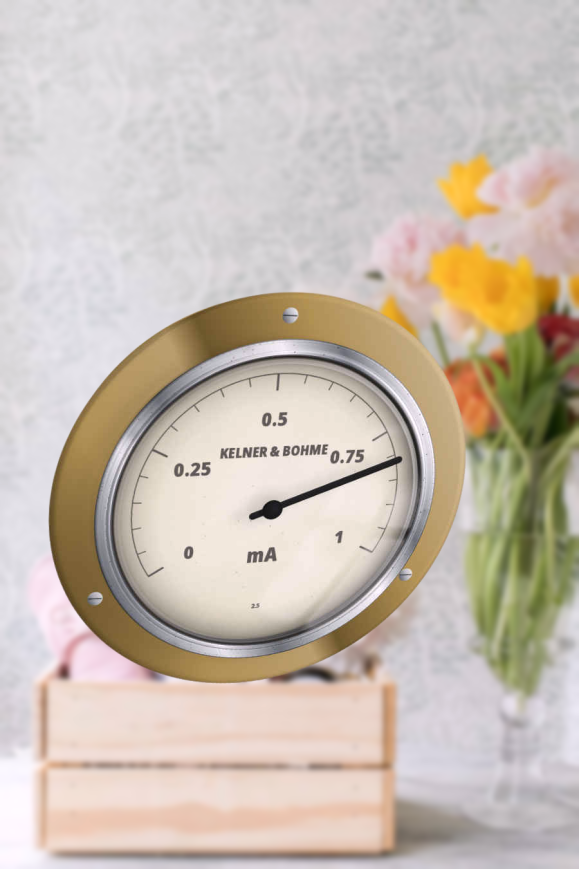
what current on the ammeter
0.8 mA
